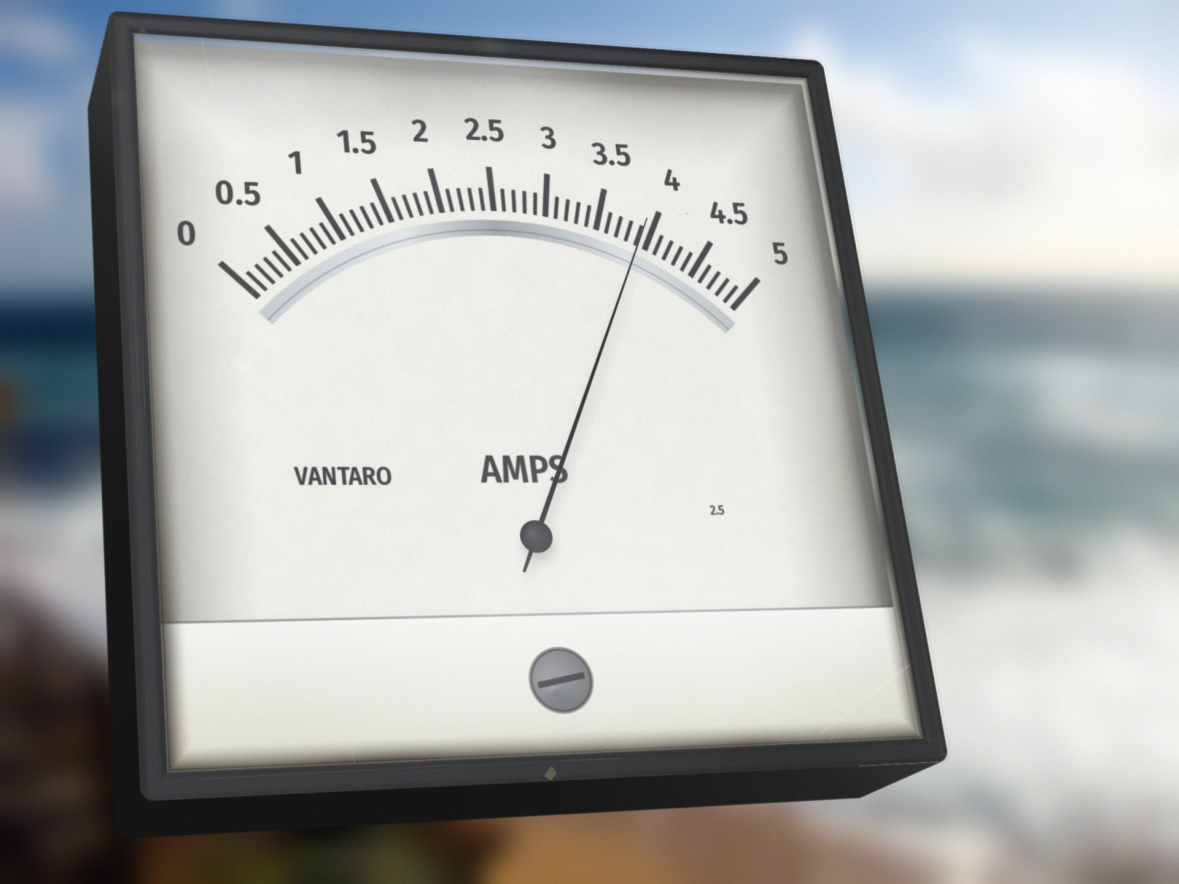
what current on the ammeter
3.9 A
